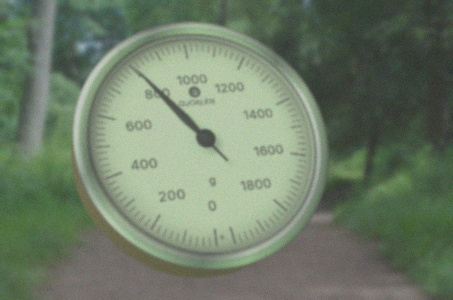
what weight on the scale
800 g
